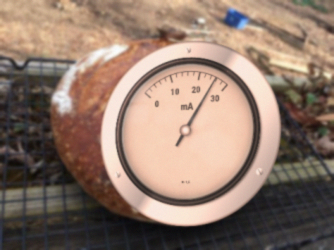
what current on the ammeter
26 mA
